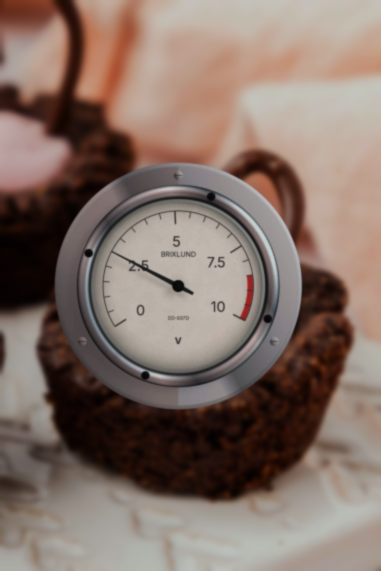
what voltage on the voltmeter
2.5 V
